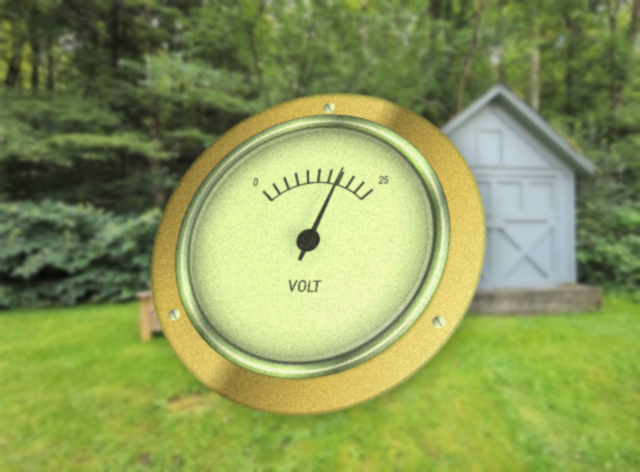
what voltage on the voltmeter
17.5 V
